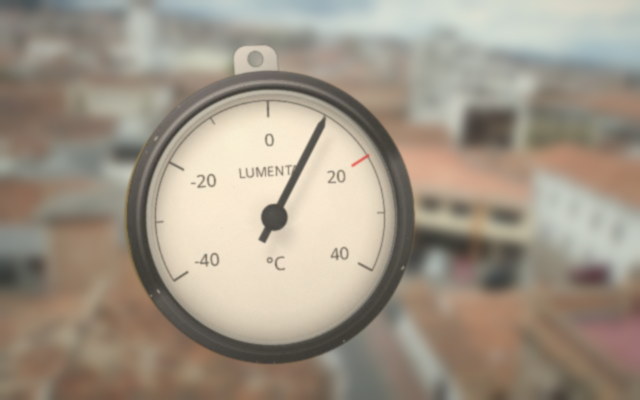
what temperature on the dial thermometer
10 °C
